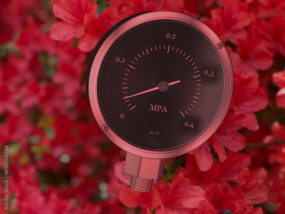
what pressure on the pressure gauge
0.03 MPa
